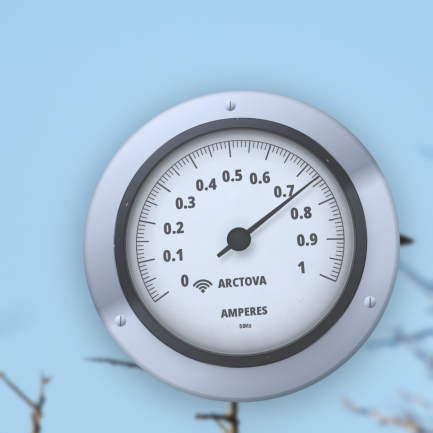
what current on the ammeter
0.74 A
